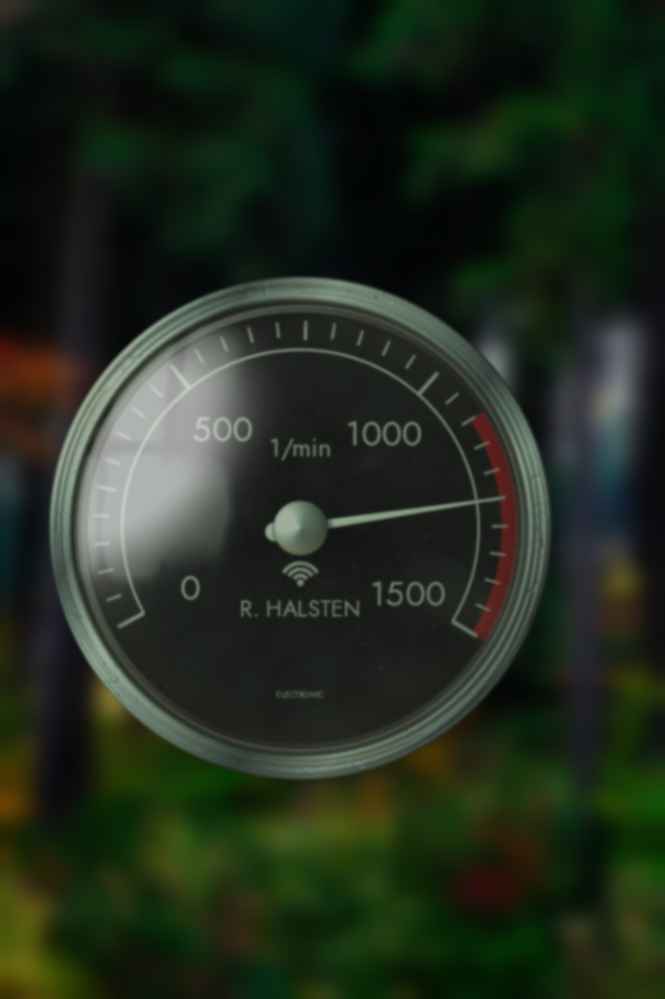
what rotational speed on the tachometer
1250 rpm
